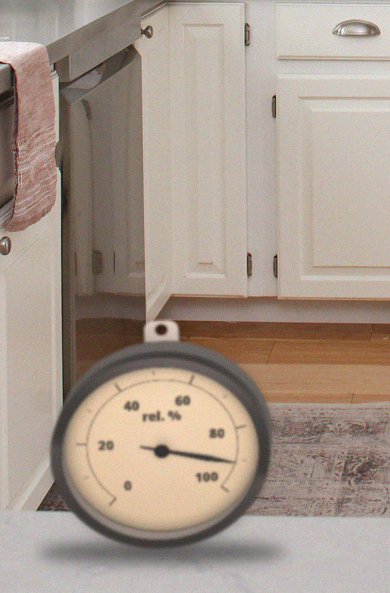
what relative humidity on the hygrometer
90 %
